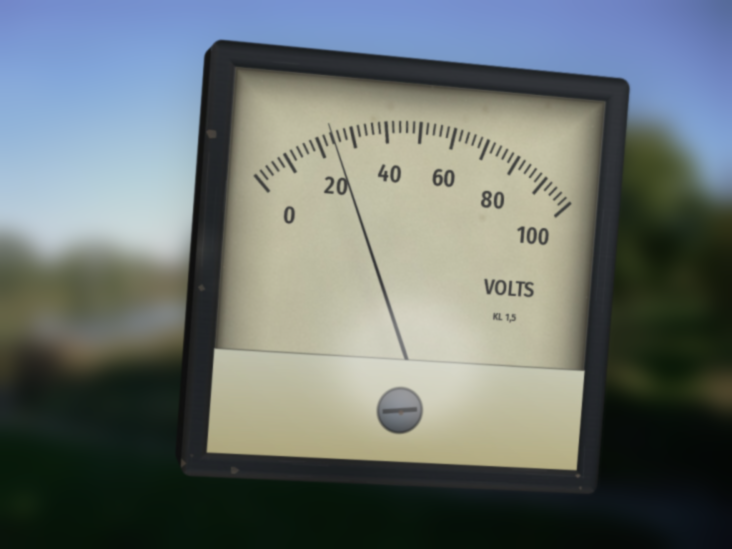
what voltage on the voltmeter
24 V
